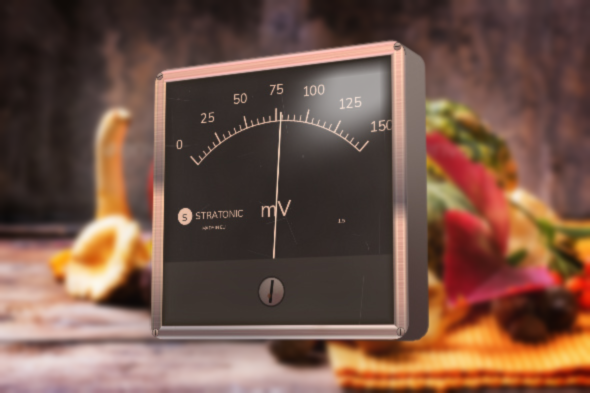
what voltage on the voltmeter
80 mV
